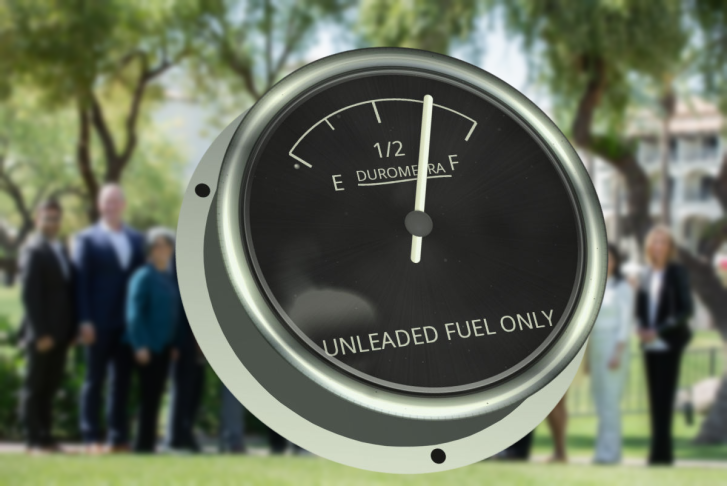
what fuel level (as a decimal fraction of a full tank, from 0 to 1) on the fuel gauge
0.75
